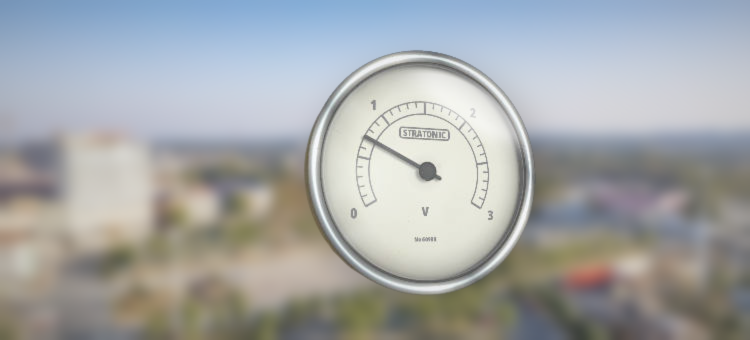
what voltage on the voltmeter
0.7 V
